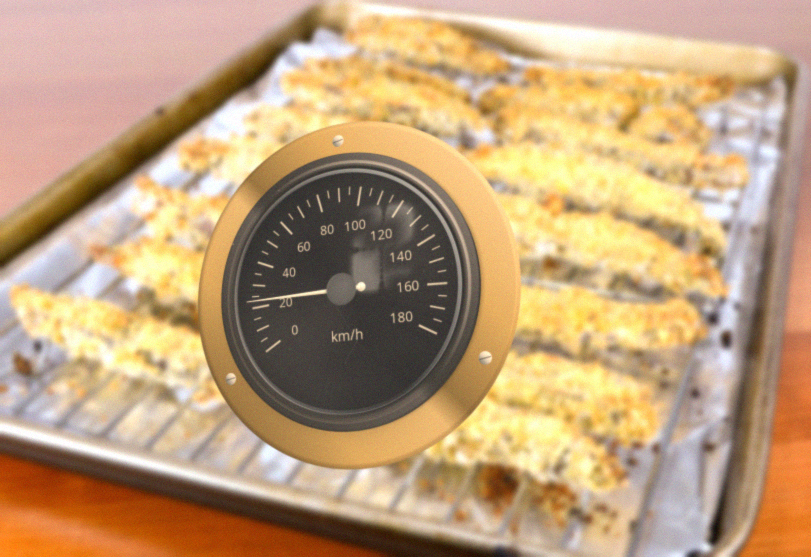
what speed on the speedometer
22.5 km/h
